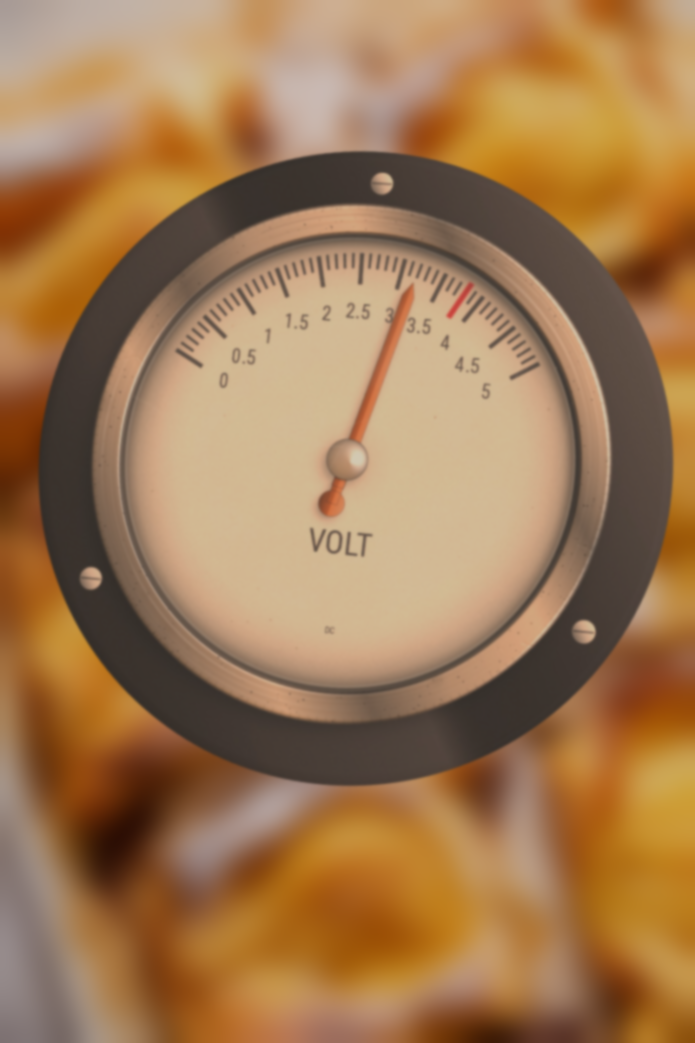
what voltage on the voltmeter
3.2 V
